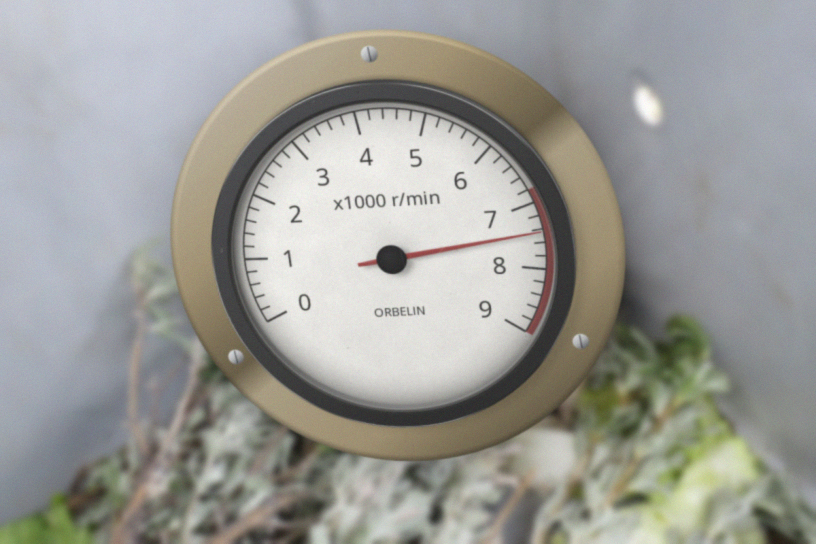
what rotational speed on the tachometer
7400 rpm
